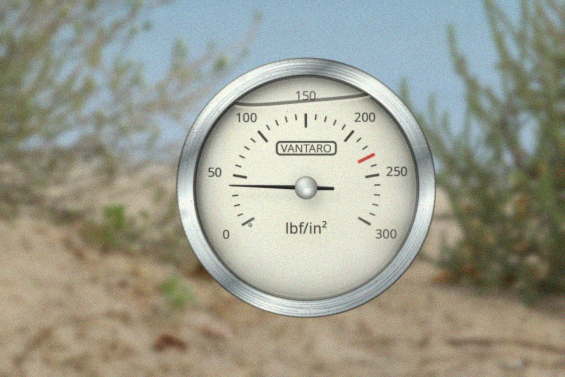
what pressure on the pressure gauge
40 psi
